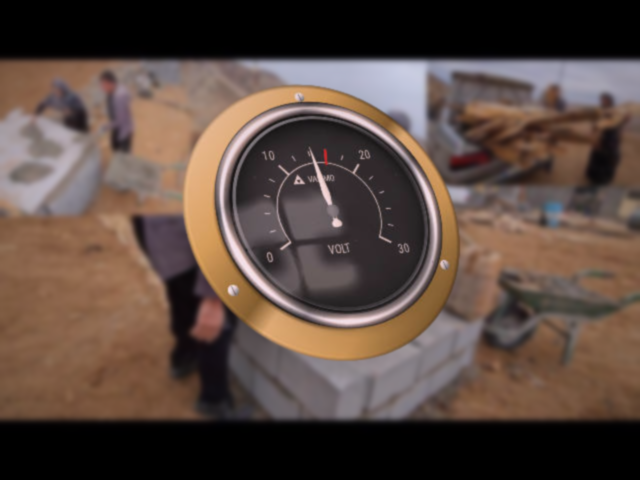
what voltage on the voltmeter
14 V
